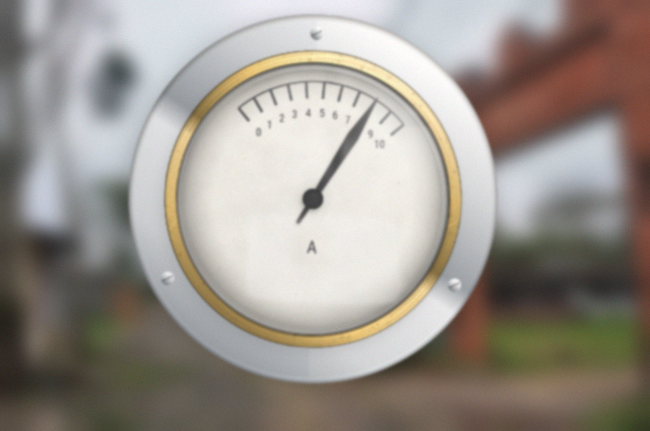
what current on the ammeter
8 A
